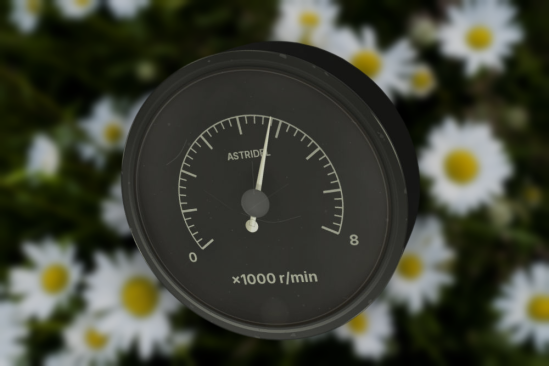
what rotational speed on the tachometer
4800 rpm
